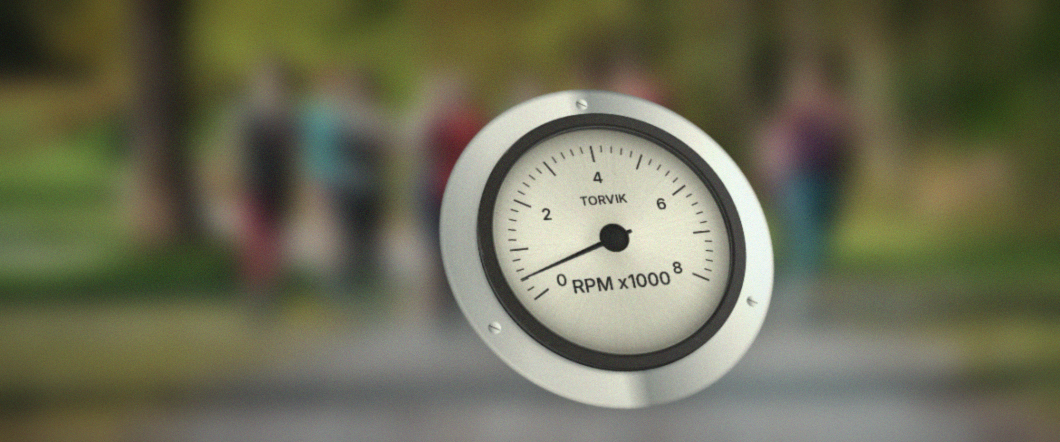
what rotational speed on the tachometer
400 rpm
